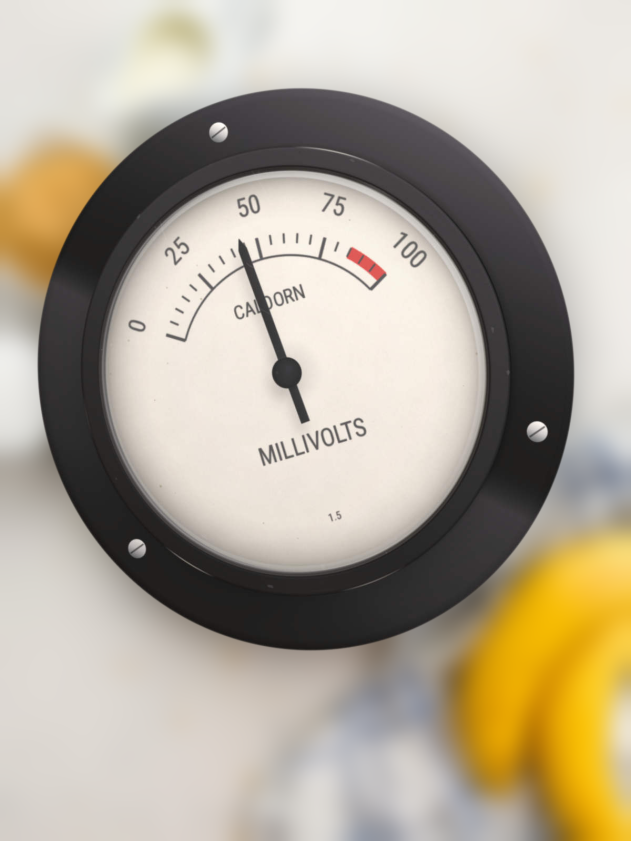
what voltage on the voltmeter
45 mV
